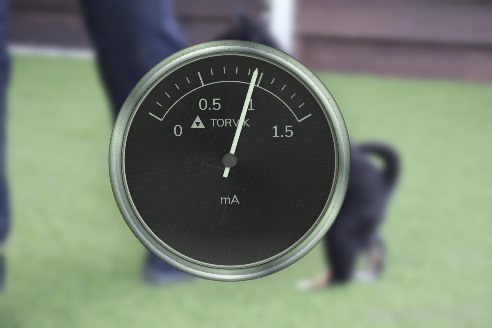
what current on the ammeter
0.95 mA
